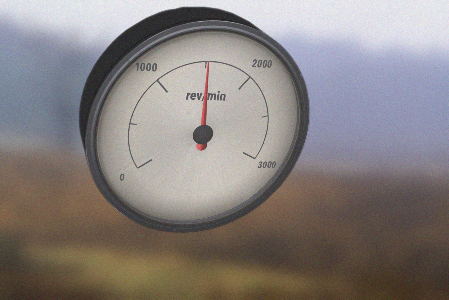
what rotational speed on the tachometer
1500 rpm
